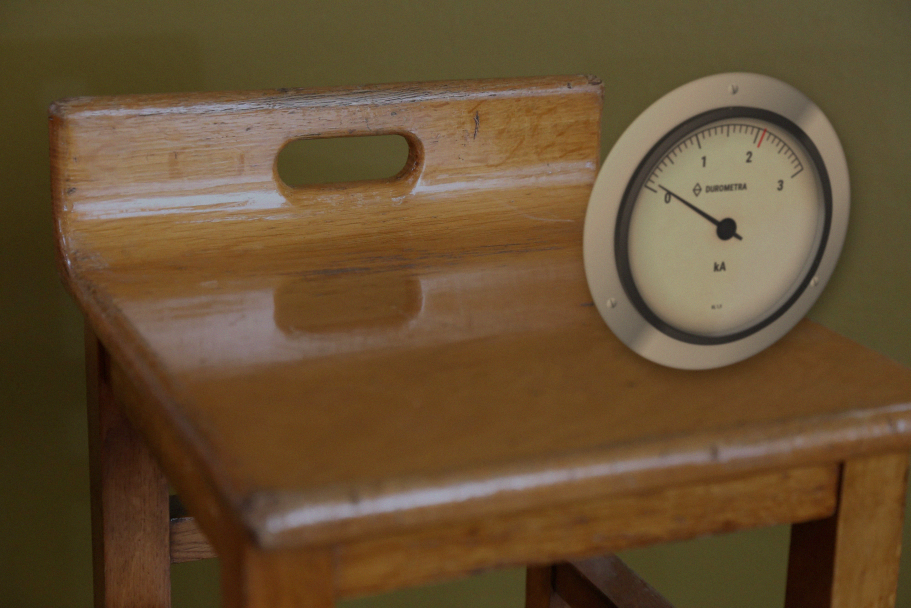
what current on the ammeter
0.1 kA
